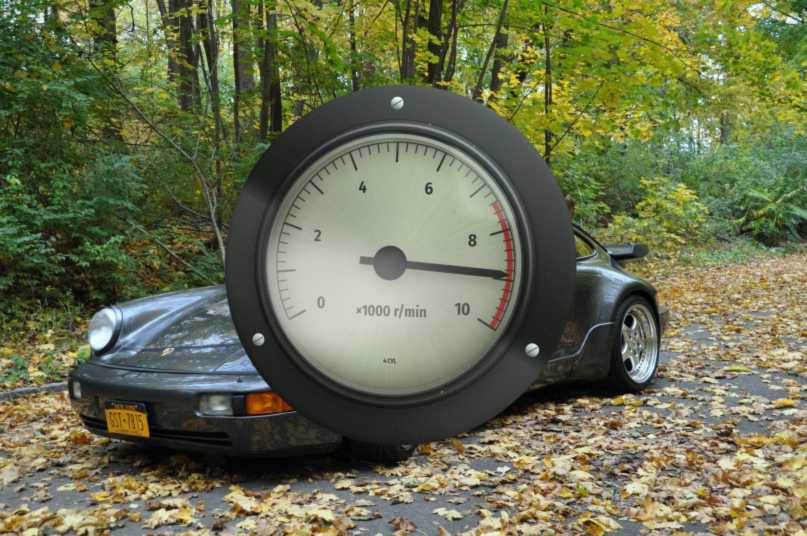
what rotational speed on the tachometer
8900 rpm
